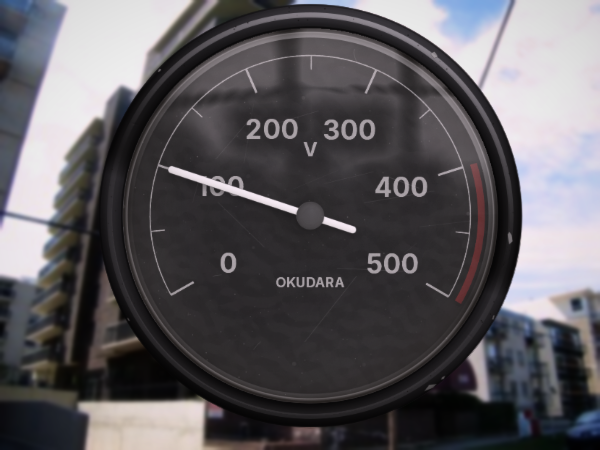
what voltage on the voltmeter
100 V
